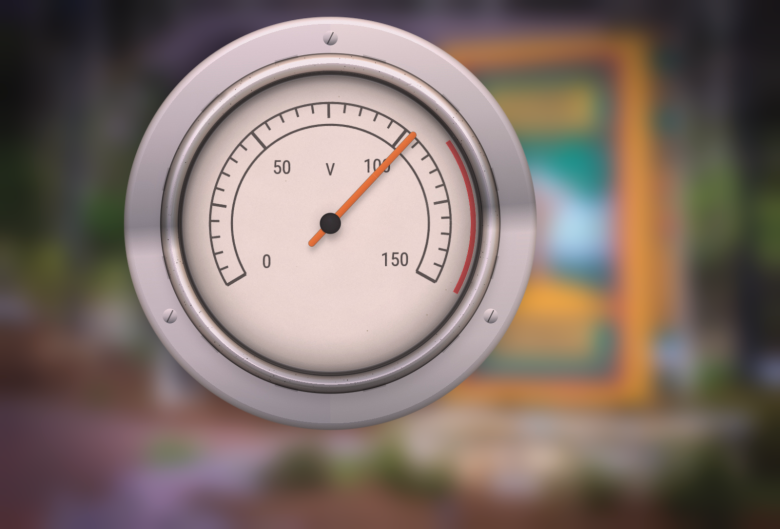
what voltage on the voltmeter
102.5 V
